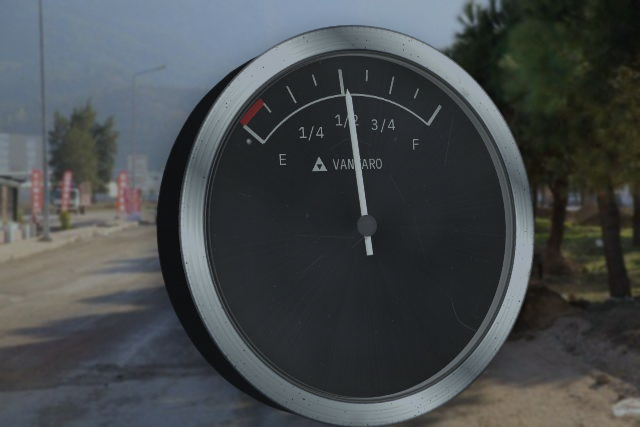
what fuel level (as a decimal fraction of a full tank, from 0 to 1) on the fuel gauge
0.5
